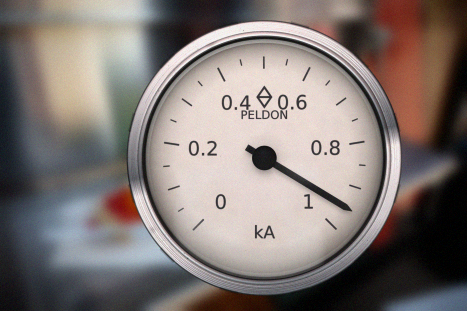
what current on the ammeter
0.95 kA
